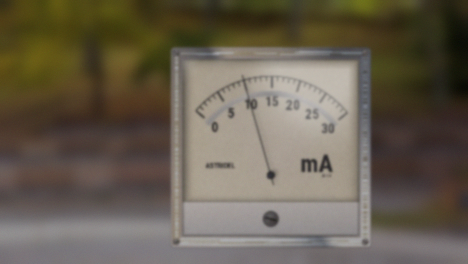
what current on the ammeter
10 mA
